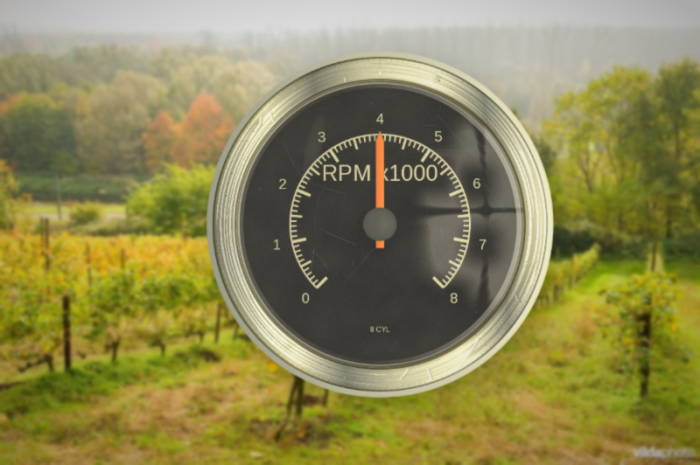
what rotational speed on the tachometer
4000 rpm
